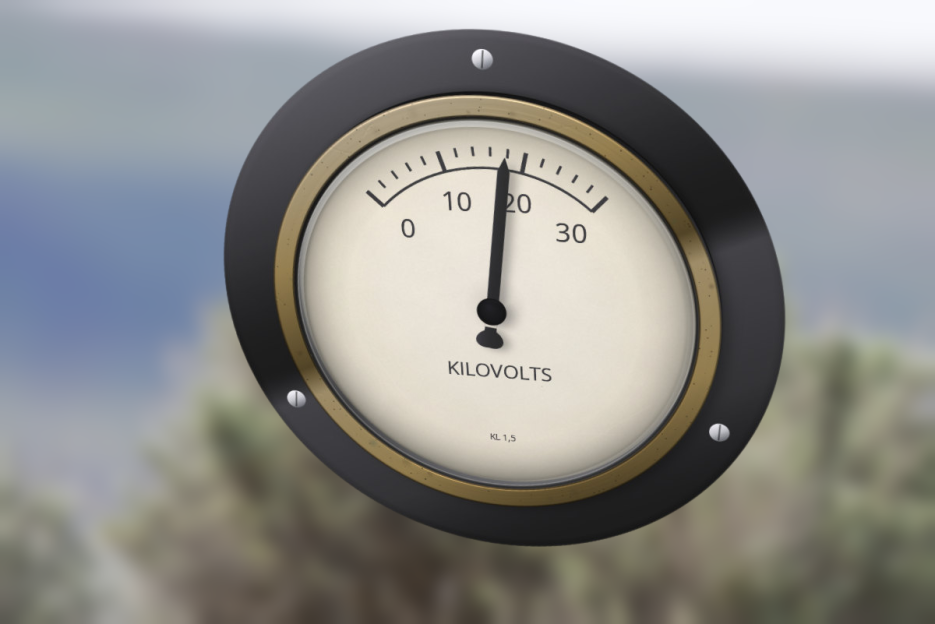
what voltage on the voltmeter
18 kV
